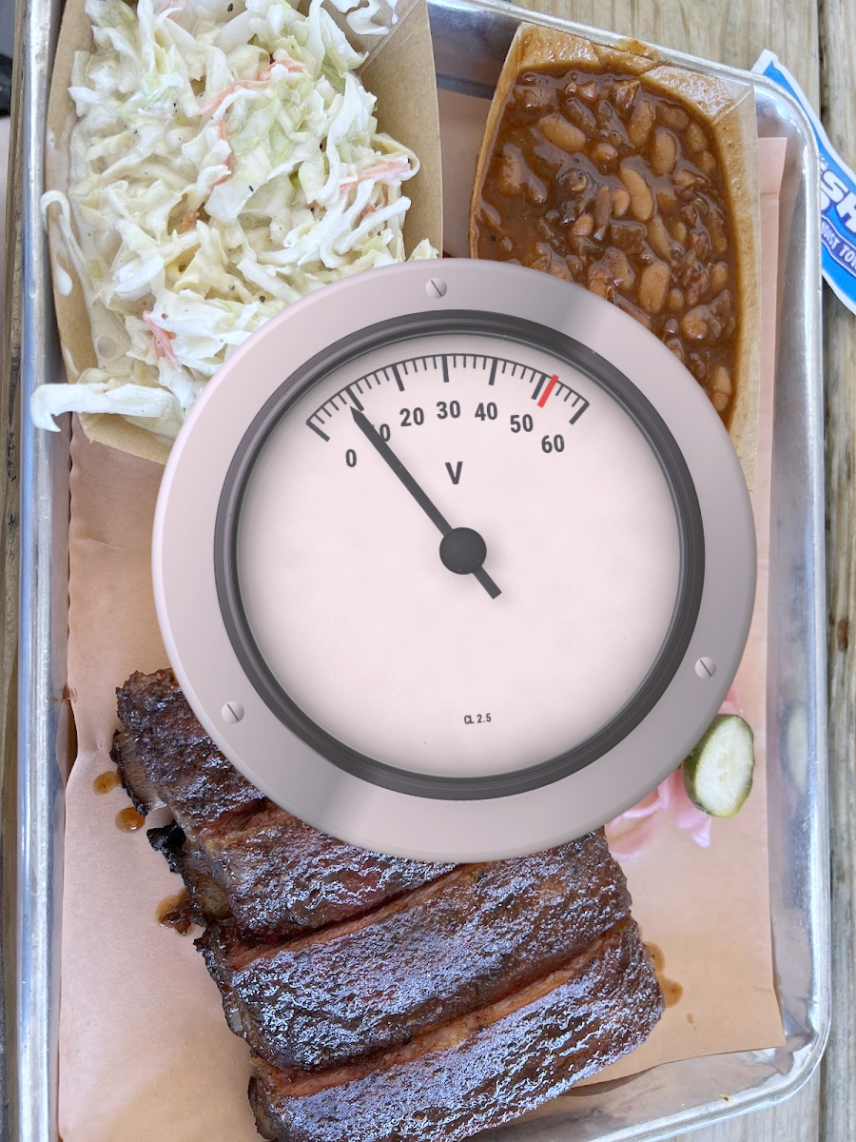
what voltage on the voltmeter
8 V
